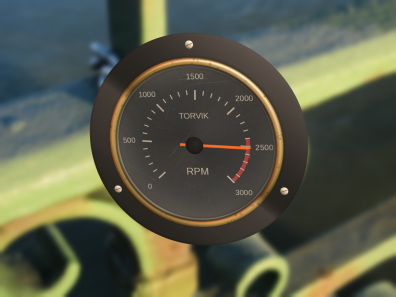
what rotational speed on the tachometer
2500 rpm
